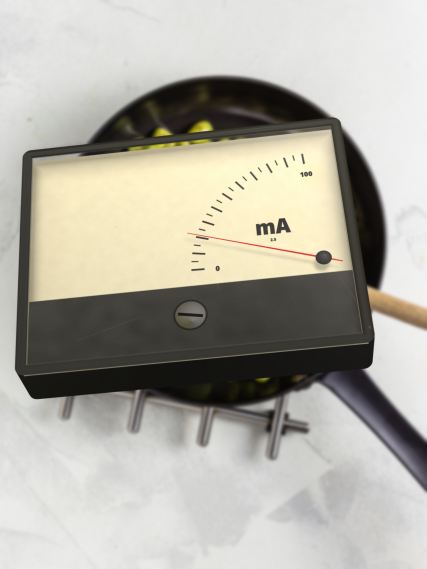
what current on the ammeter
20 mA
